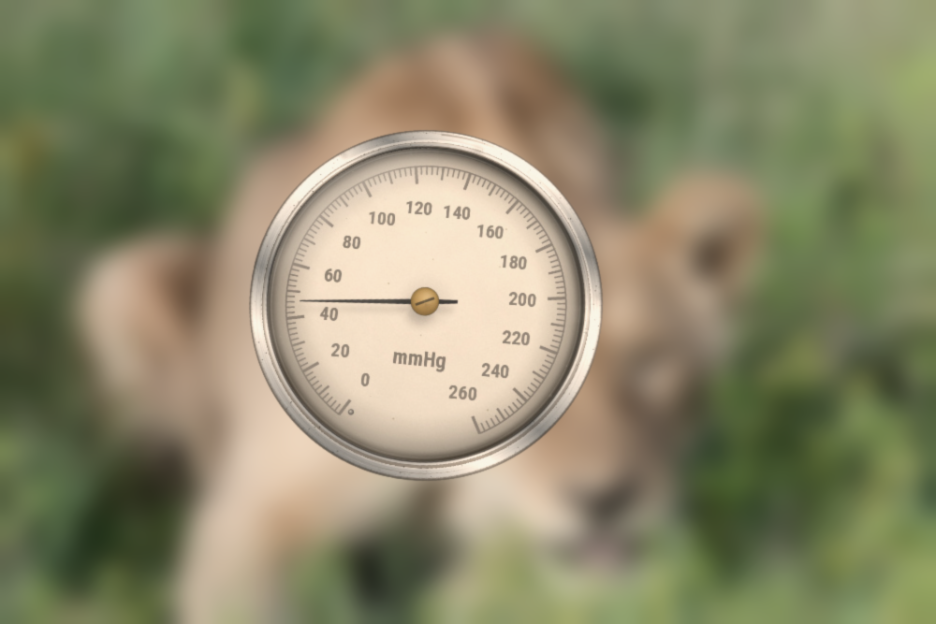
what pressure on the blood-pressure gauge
46 mmHg
